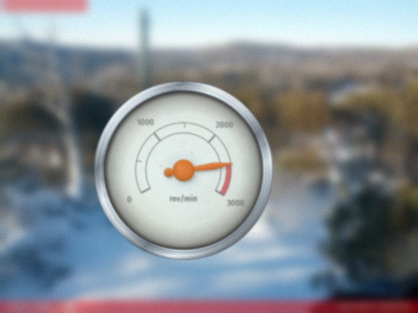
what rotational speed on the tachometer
2500 rpm
